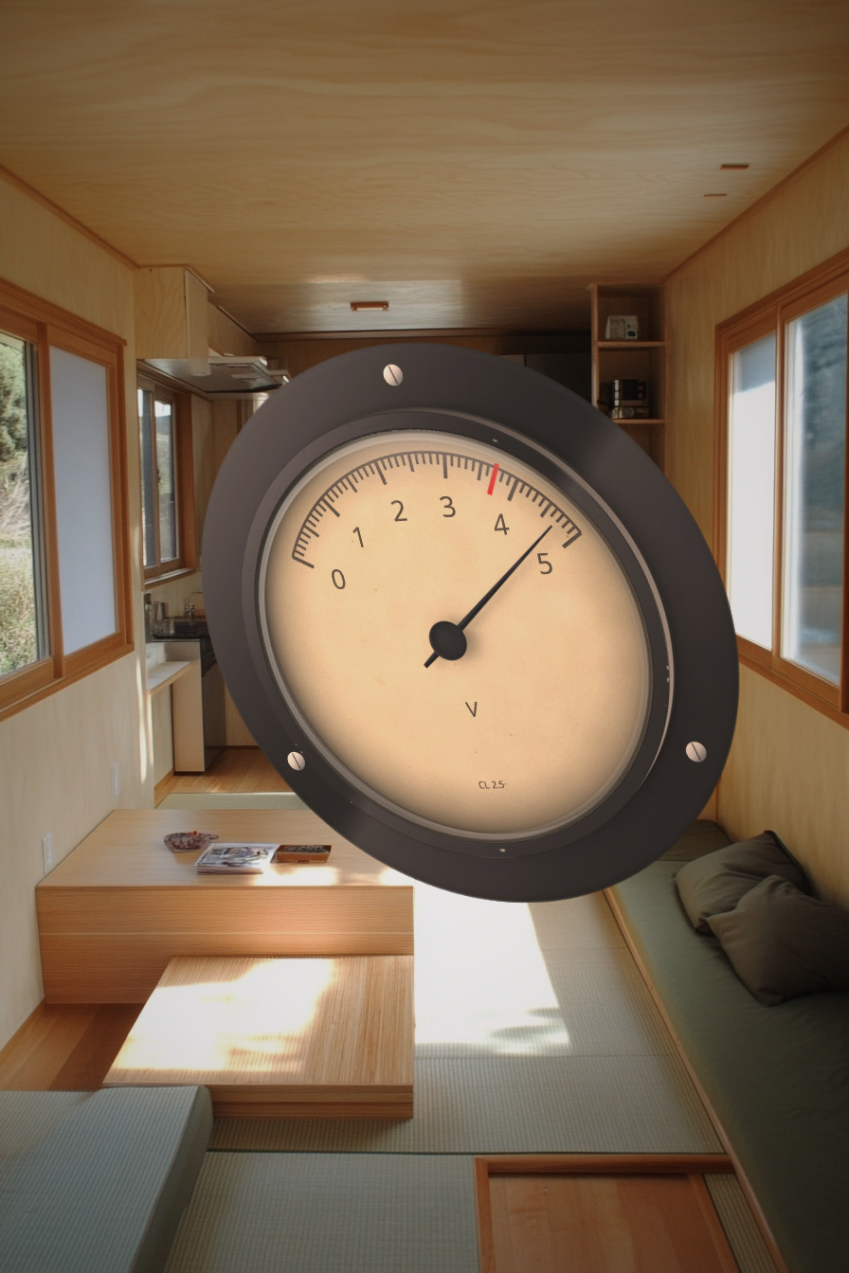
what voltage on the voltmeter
4.7 V
